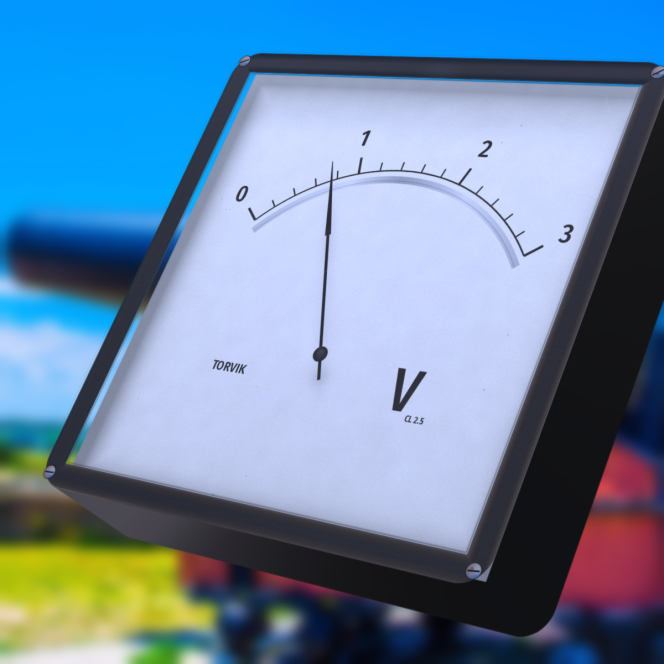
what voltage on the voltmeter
0.8 V
